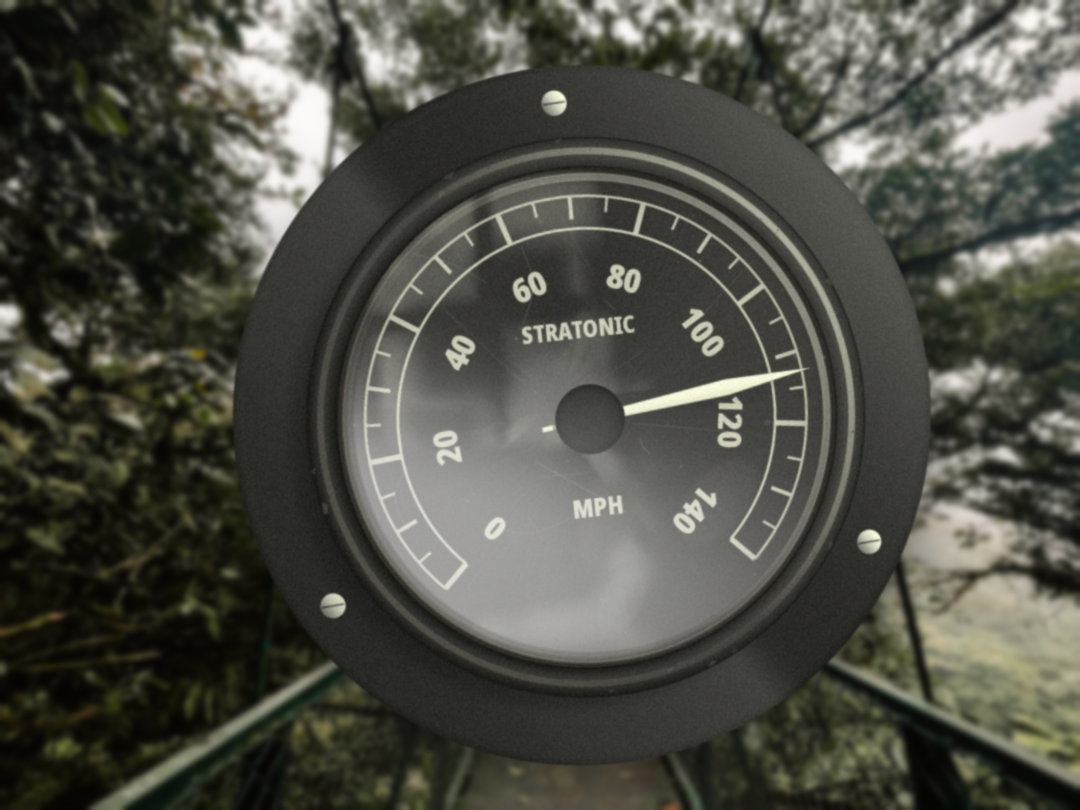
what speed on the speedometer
112.5 mph
